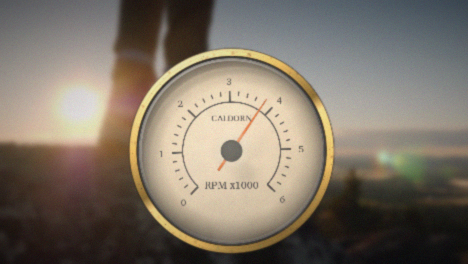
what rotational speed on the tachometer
3800 rpm
